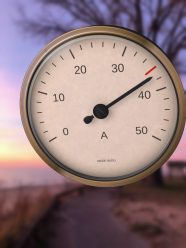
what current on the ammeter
37 A
